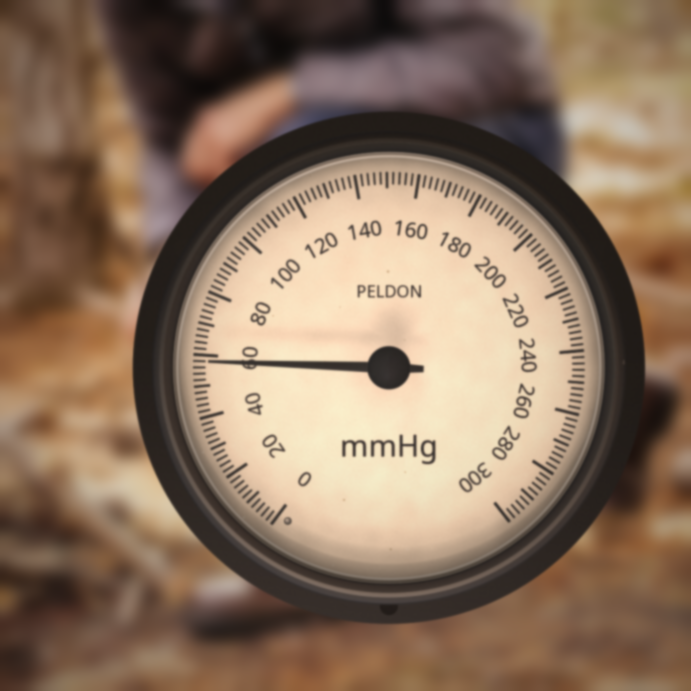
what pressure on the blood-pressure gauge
58 mmHg
